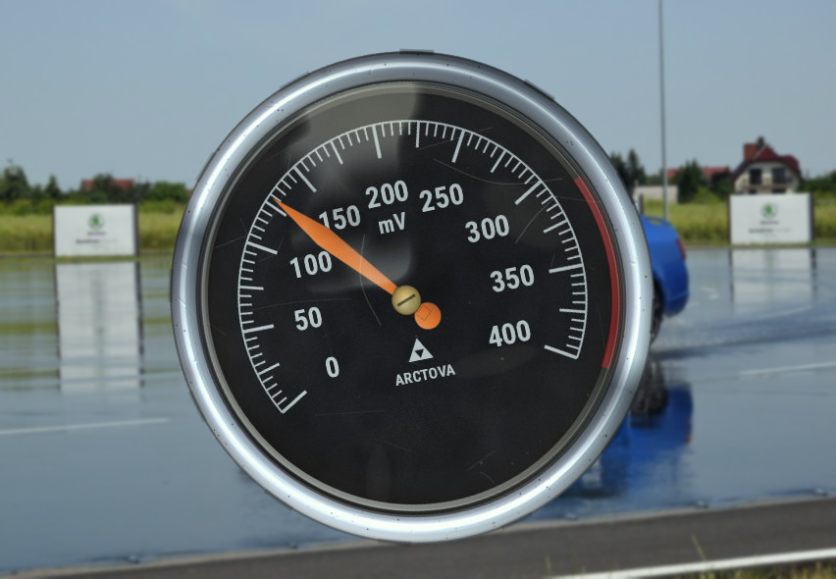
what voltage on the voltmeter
130 mV
